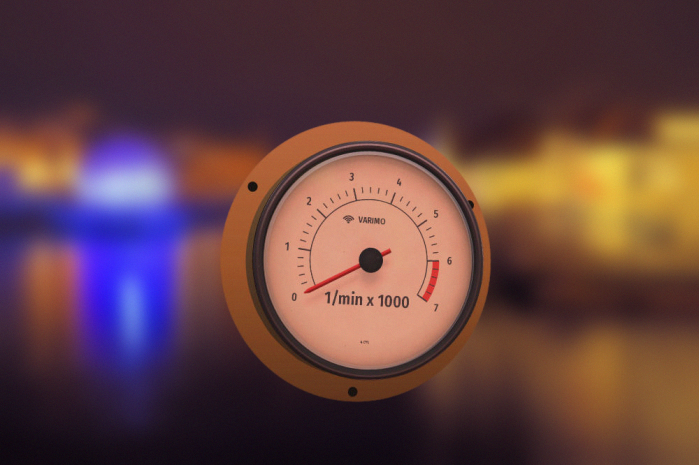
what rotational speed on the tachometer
0 rpm
